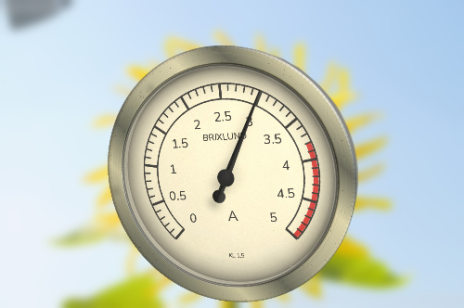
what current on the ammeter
3 A
